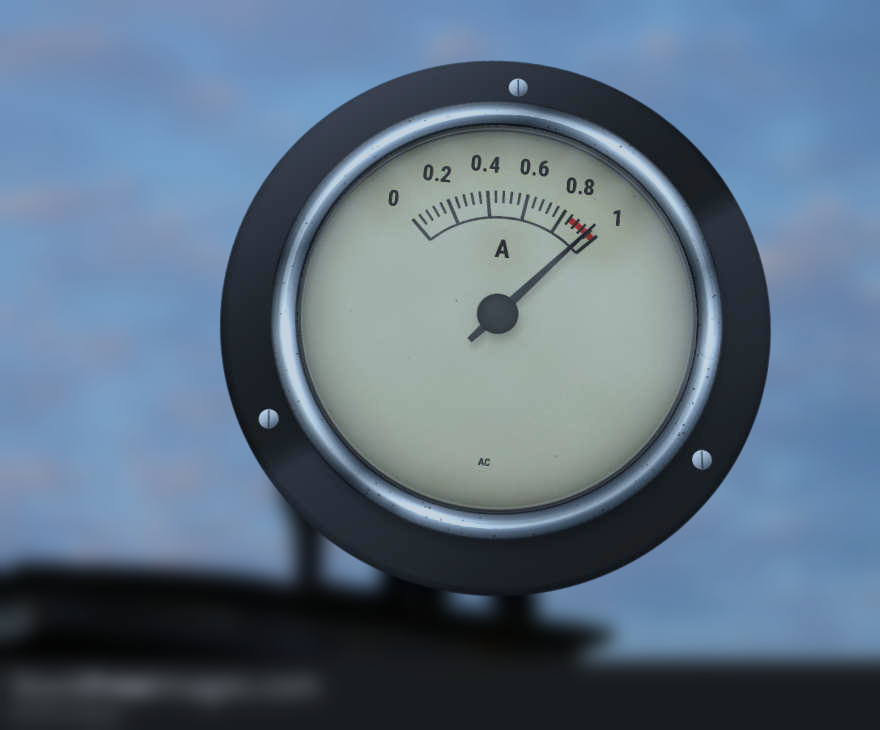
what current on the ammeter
0.96 A
